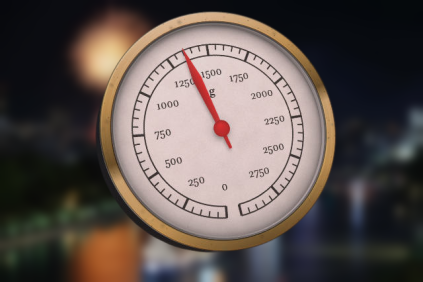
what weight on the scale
1350 g
